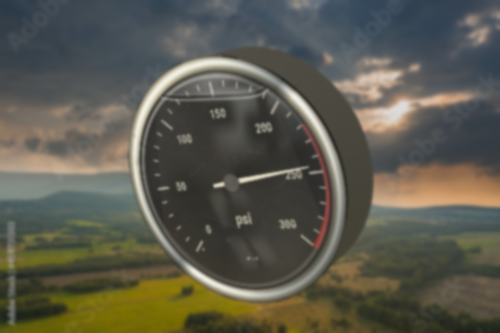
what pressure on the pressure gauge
245 psi
